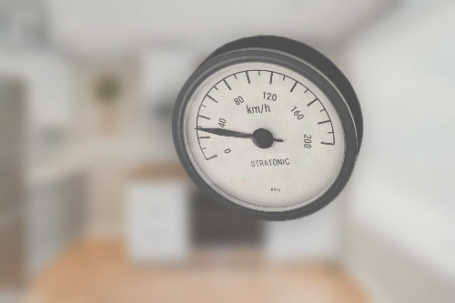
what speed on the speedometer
30 km/h
